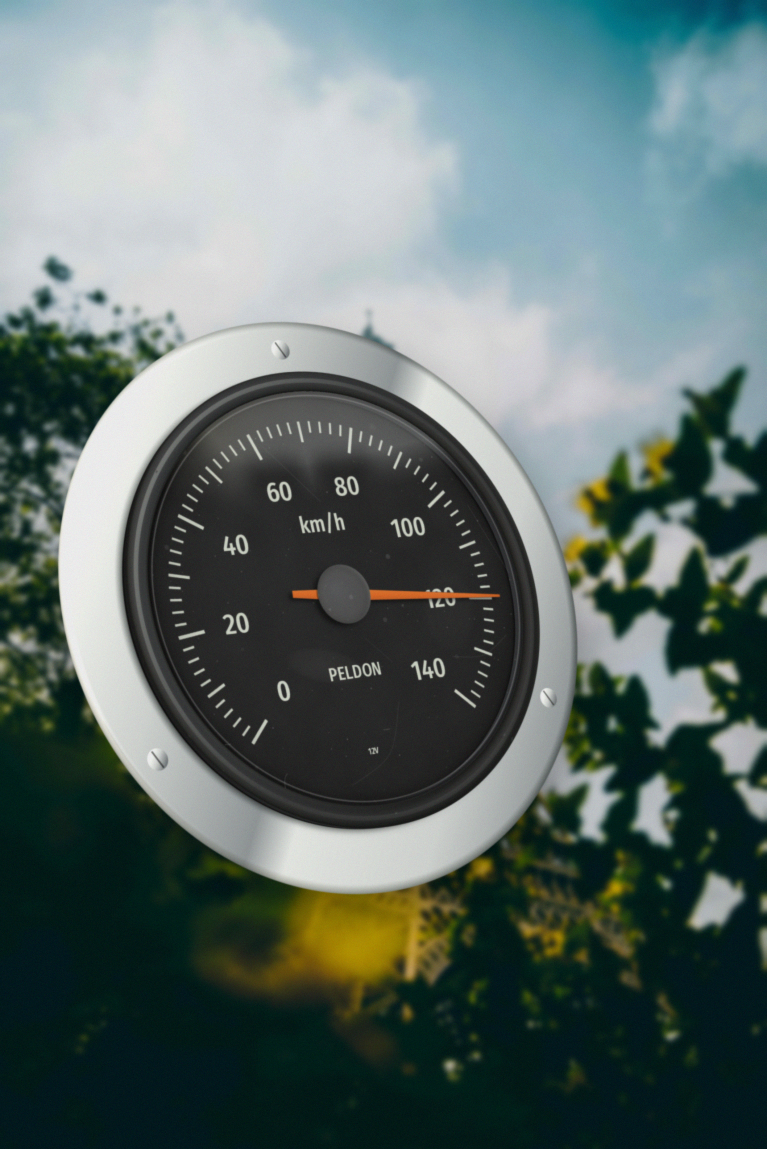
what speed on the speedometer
120 km/h
